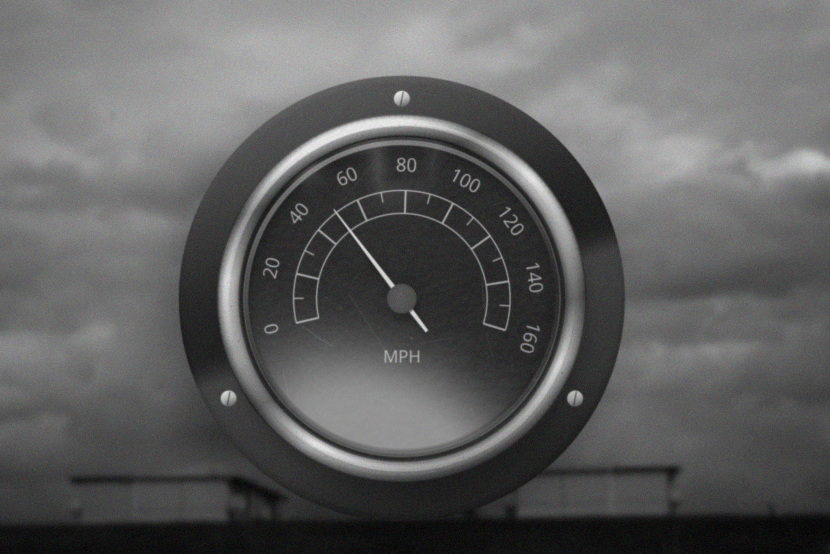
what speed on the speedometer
50 mph
